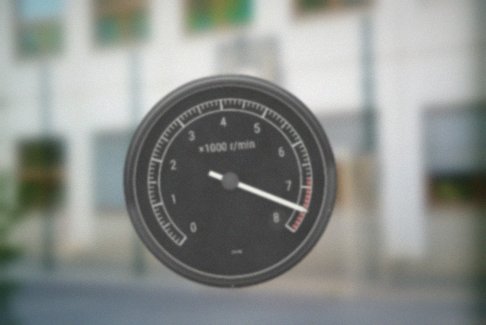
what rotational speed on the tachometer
7500 rpm
